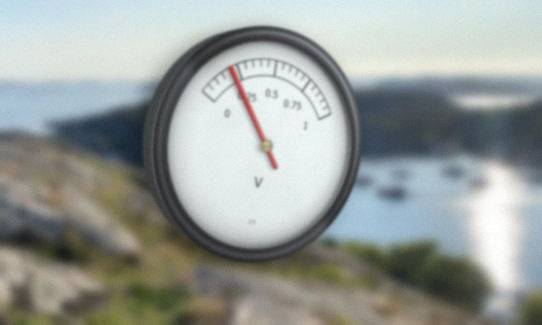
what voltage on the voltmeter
0.2 V
